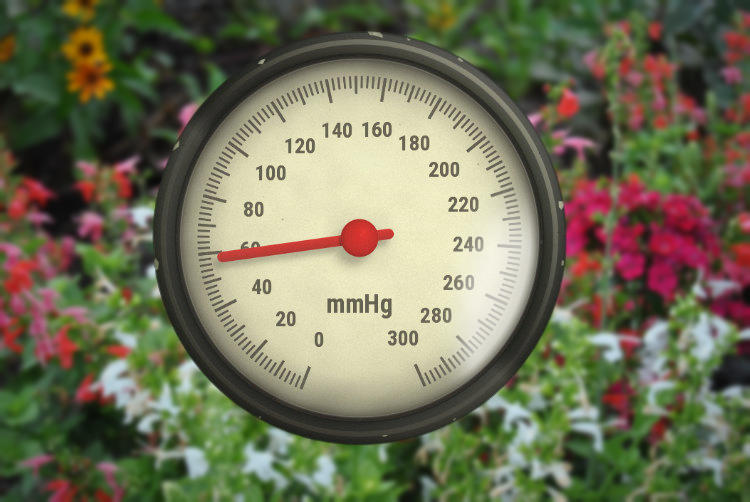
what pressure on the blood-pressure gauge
58 mmHg
